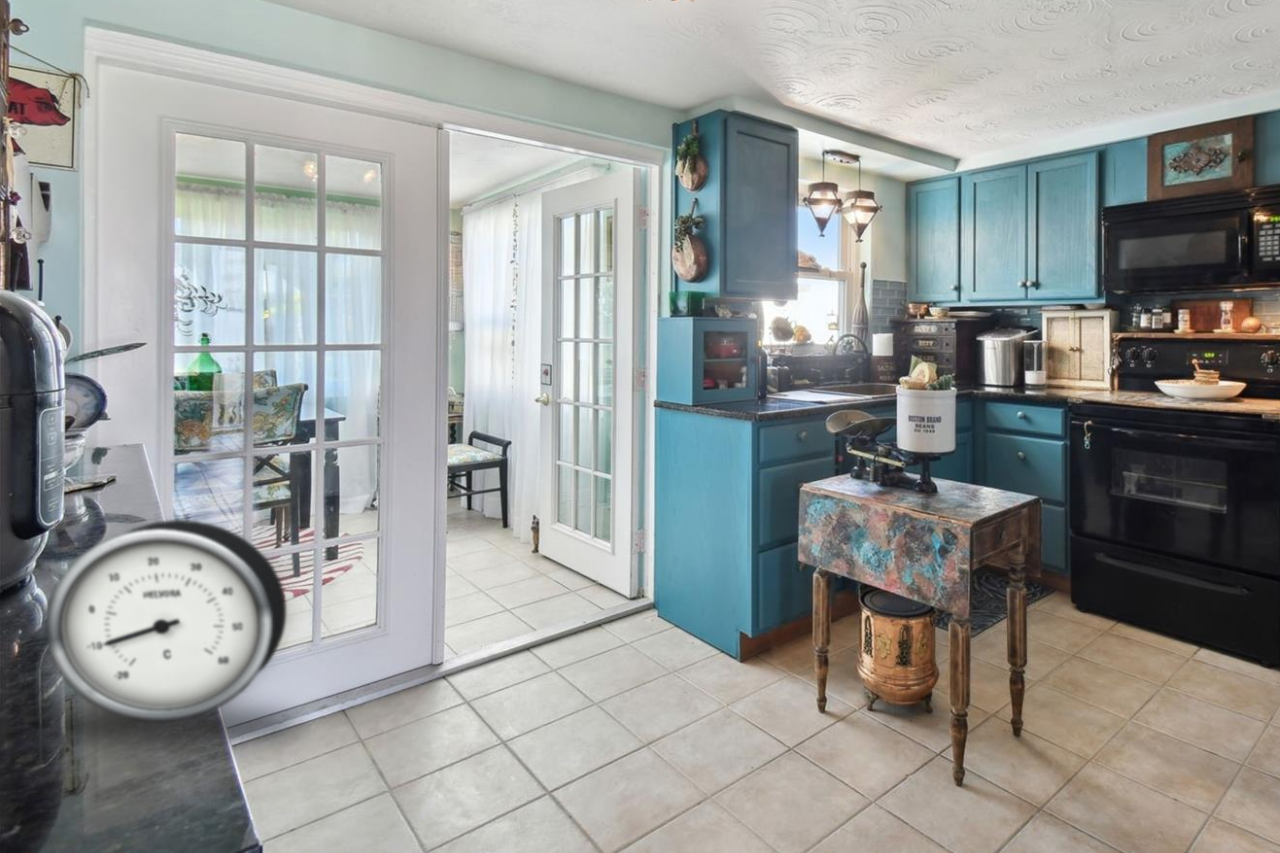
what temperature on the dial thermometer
-10 °C
